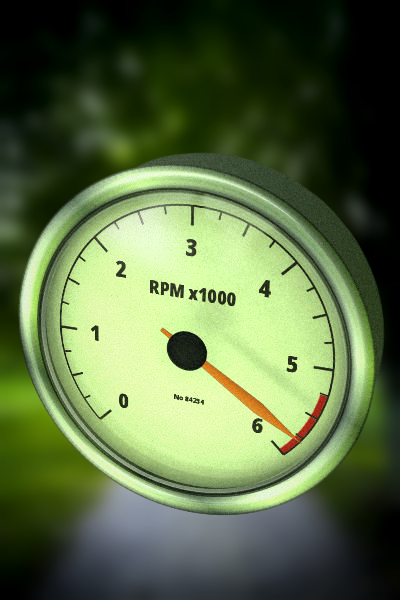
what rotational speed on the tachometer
5750 rpm
